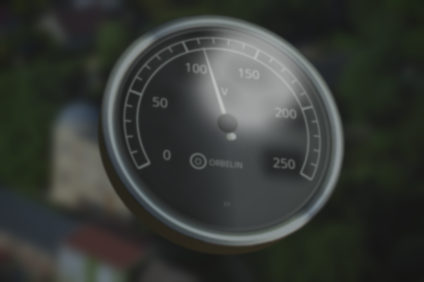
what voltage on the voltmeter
110 V
